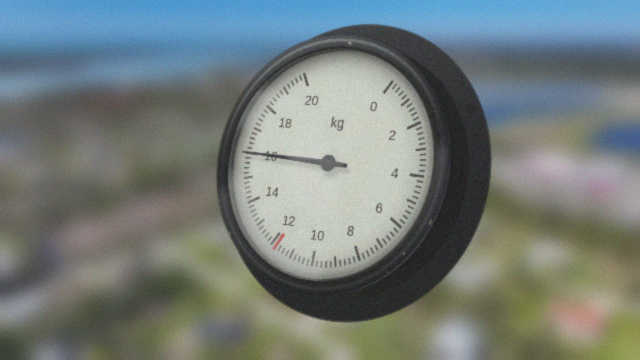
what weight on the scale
16 kg
